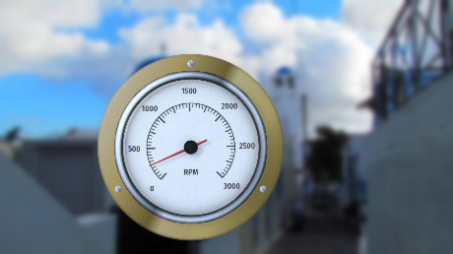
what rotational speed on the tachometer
250 rpm
